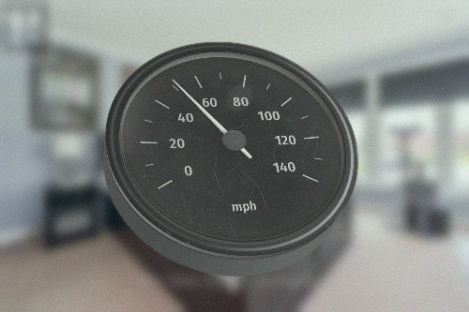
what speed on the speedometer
50 mph
